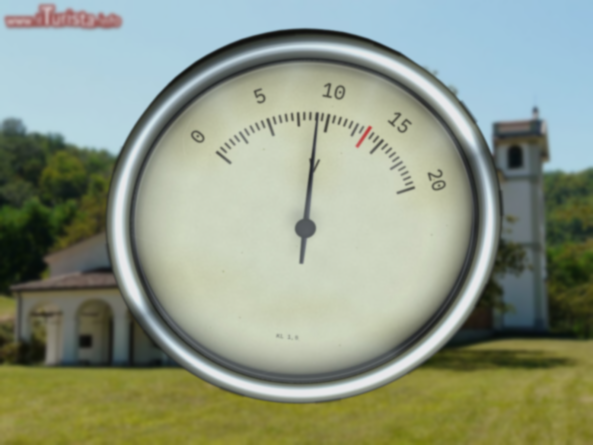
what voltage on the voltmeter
9 V
